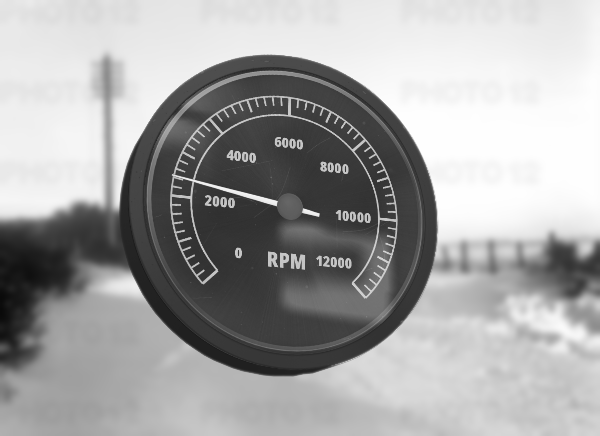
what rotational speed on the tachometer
2400 rpm
